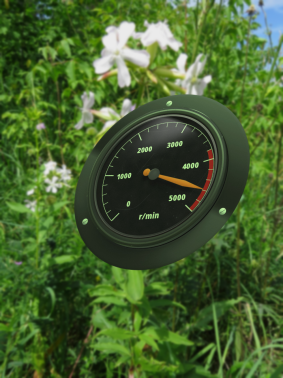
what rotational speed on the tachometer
4600 rpm
